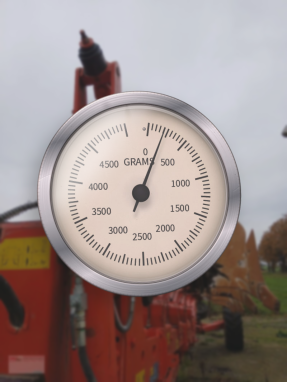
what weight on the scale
200 g
